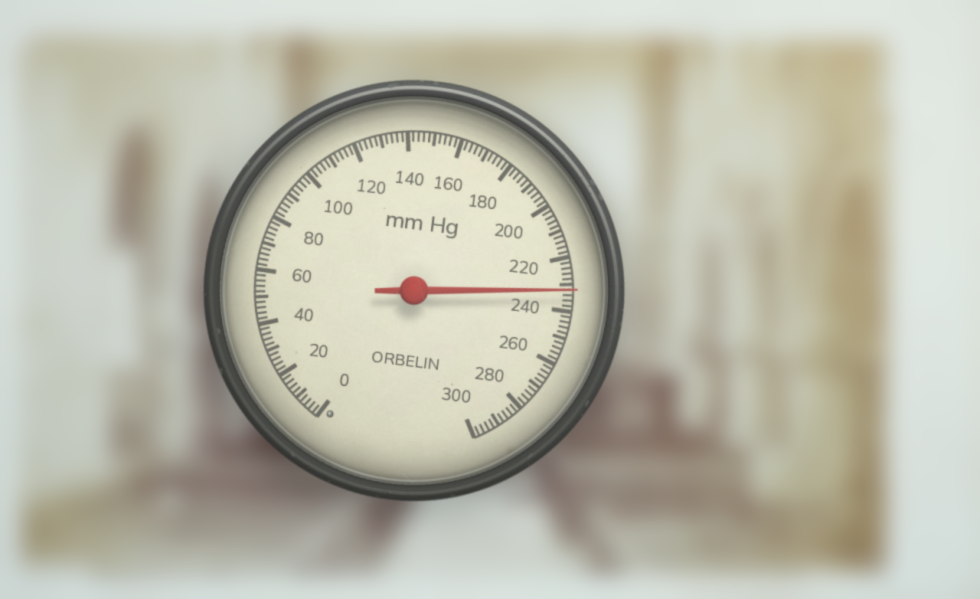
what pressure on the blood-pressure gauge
232 mmHg
